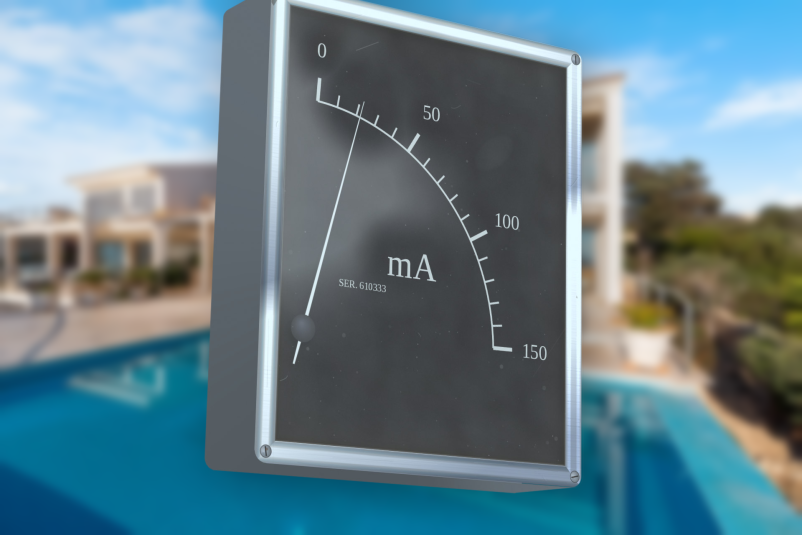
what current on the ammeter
20 mA
